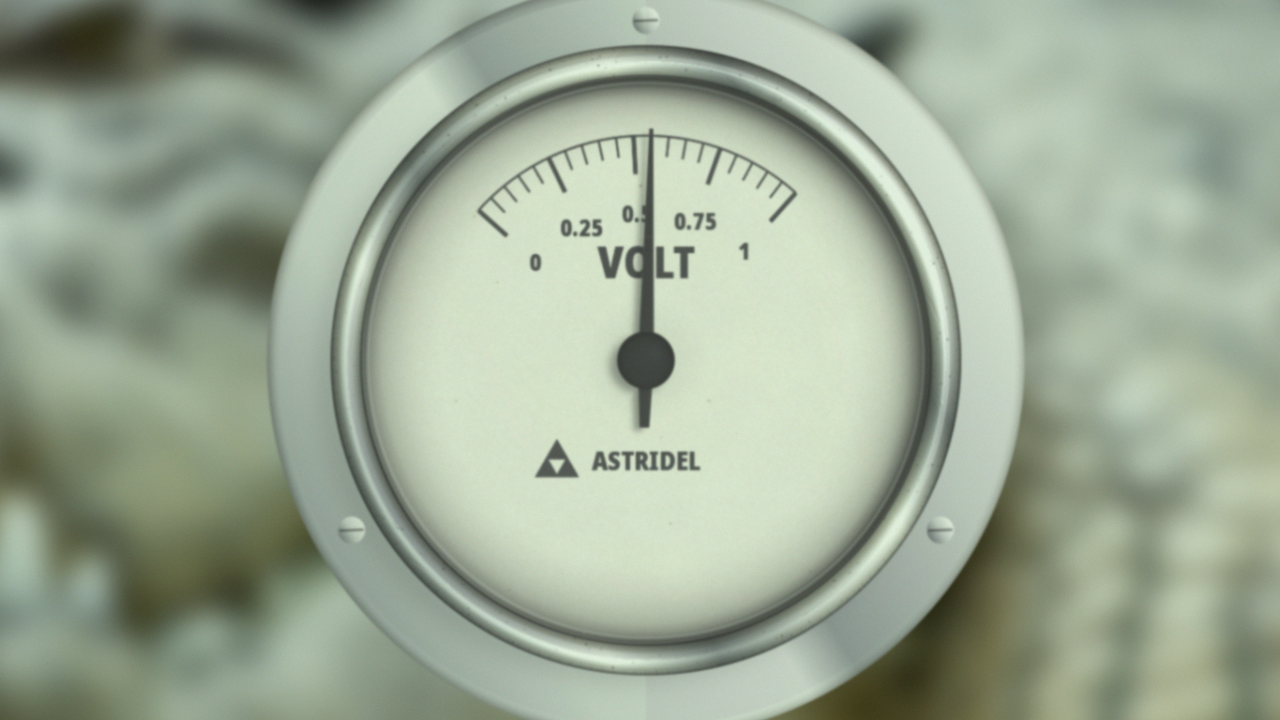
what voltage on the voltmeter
0.55 V
